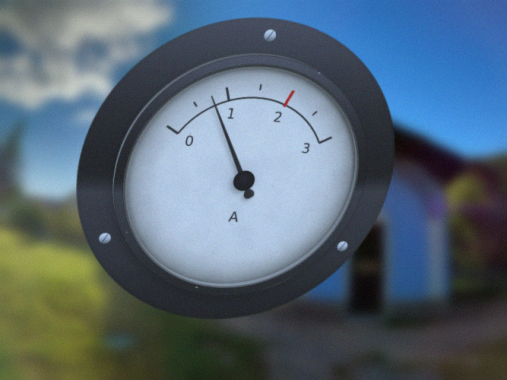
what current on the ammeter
0.75 A
